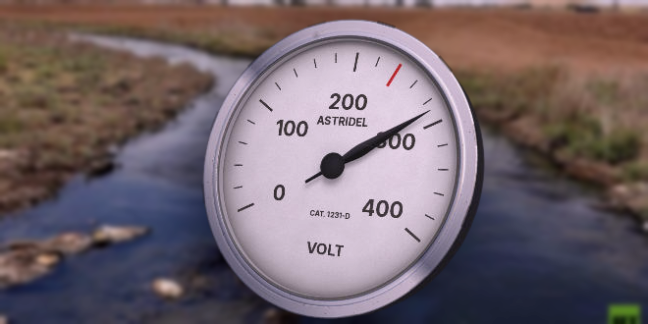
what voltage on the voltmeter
290 V
